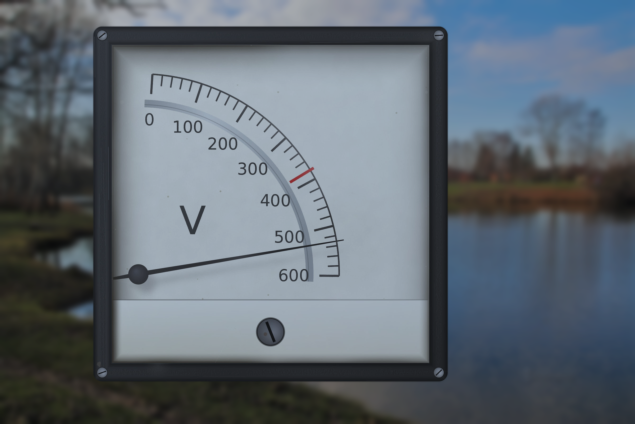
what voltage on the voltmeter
530 V
